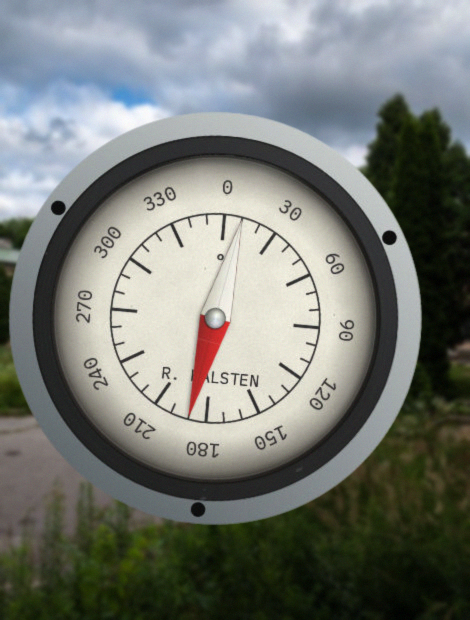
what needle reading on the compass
190 °
